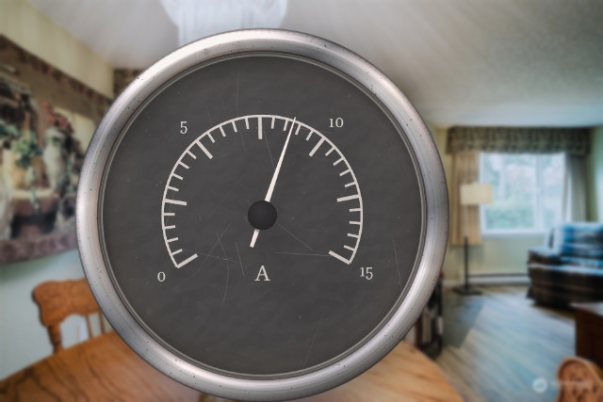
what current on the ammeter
8.75 A
